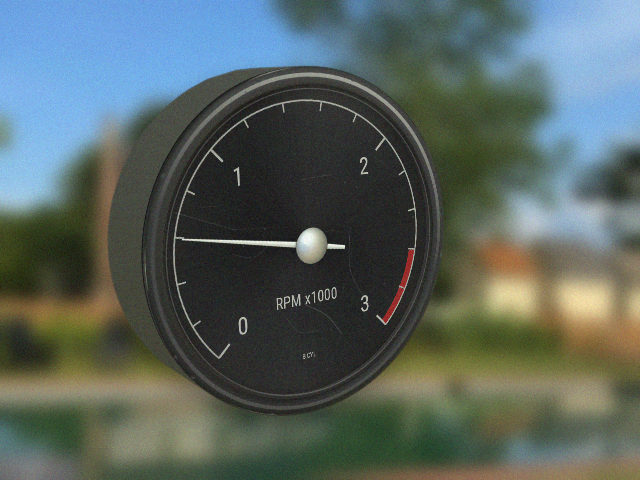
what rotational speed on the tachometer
600 rpm
